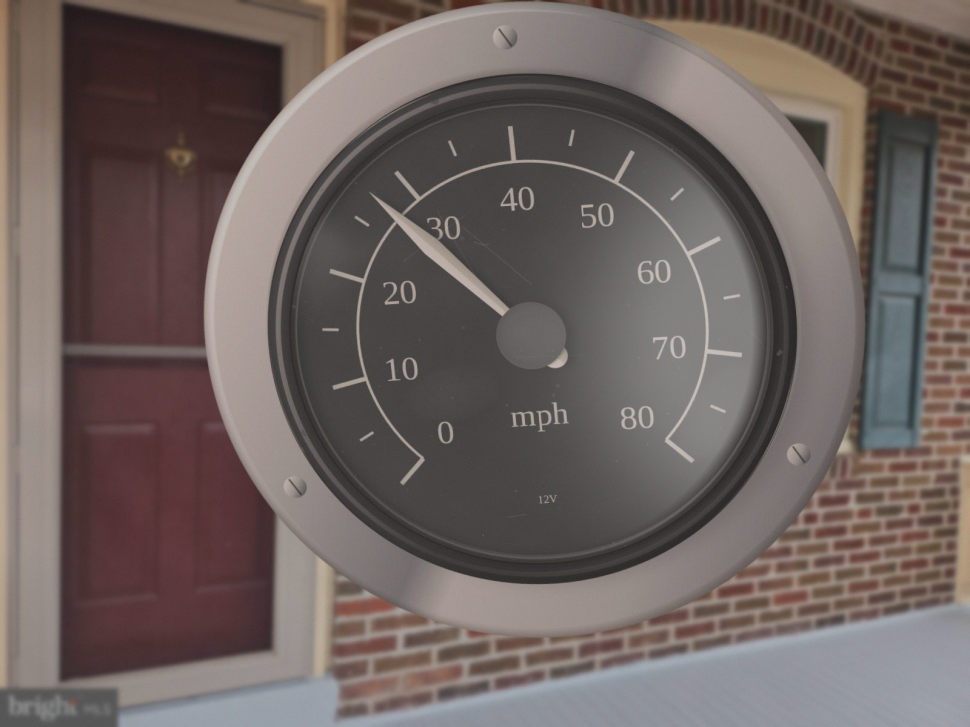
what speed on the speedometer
27.5 mph
